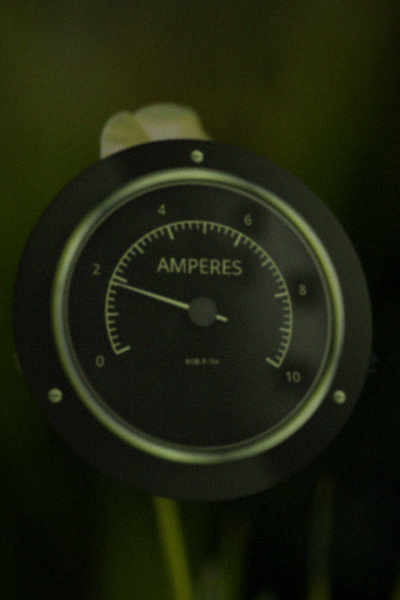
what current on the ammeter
1.8 A
